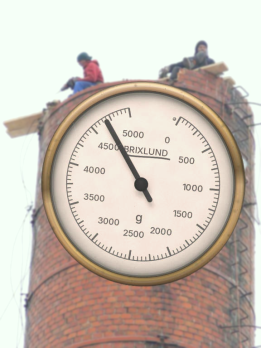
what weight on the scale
4700 g
